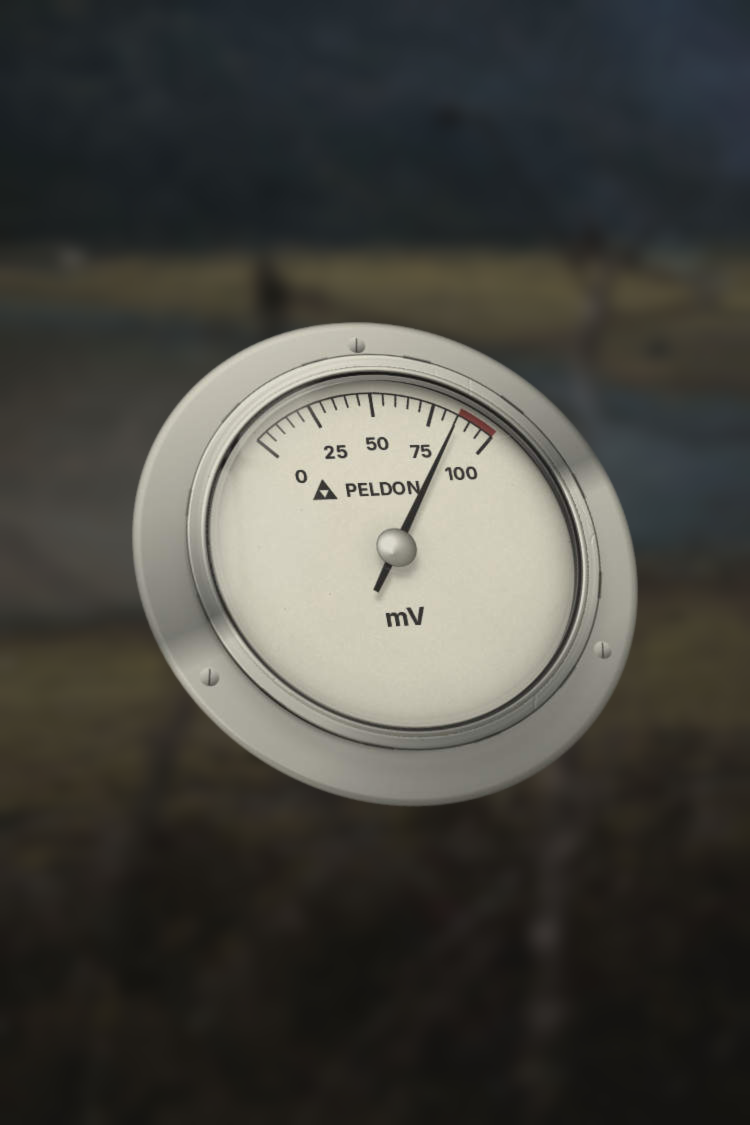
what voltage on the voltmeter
85 mV
